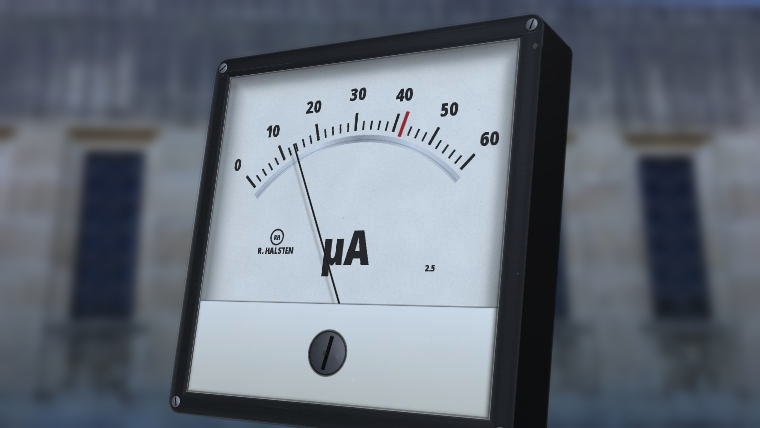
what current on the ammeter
14 µA
